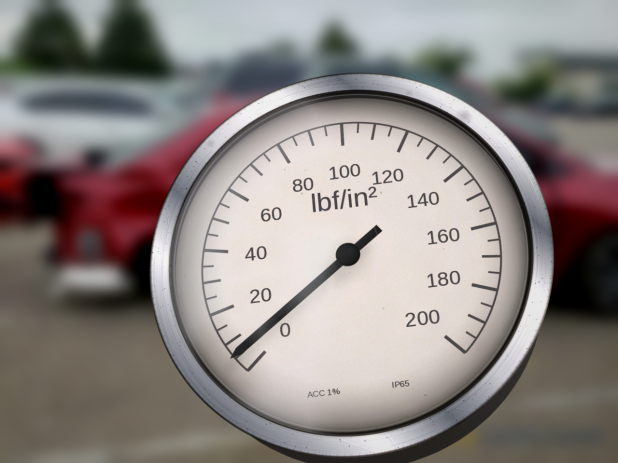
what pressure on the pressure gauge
5 psi
